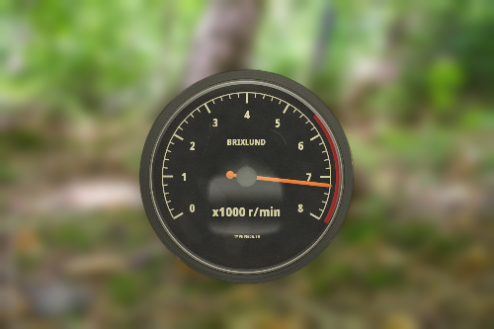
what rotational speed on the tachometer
7200 rpm
